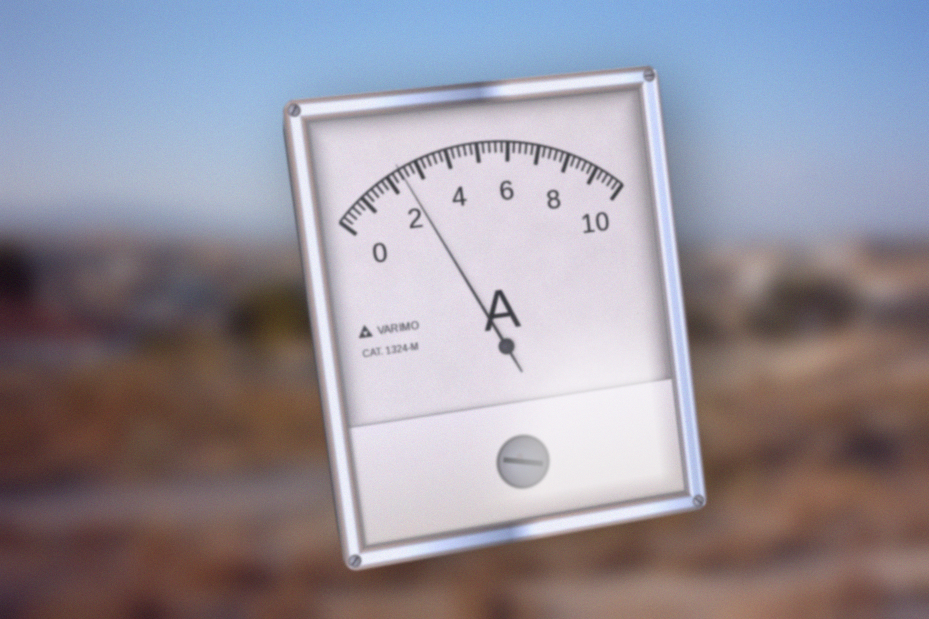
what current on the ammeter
2.4 A
